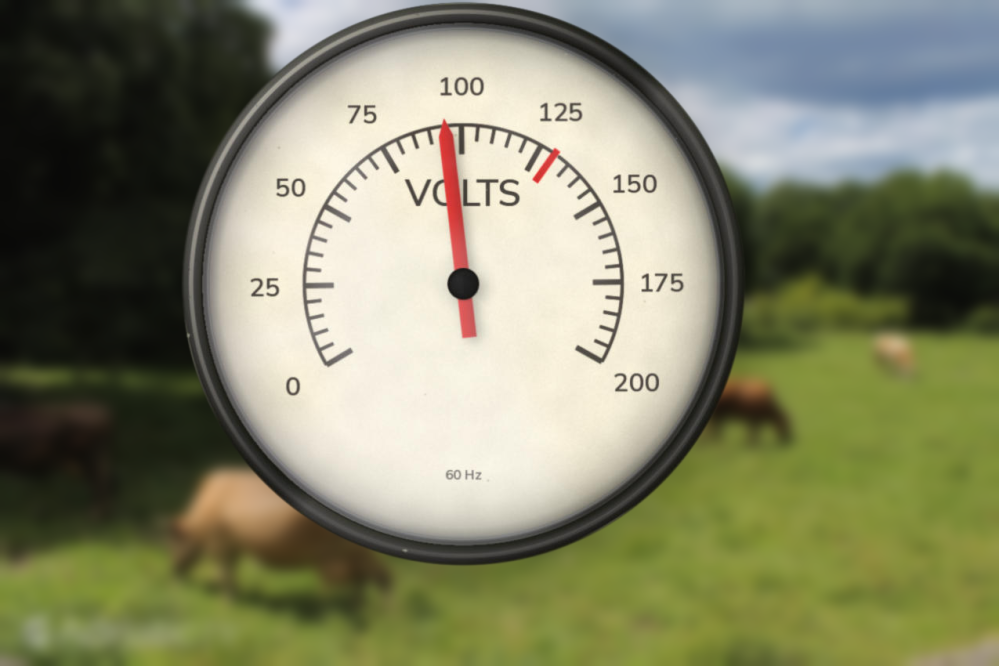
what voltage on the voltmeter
95 V
